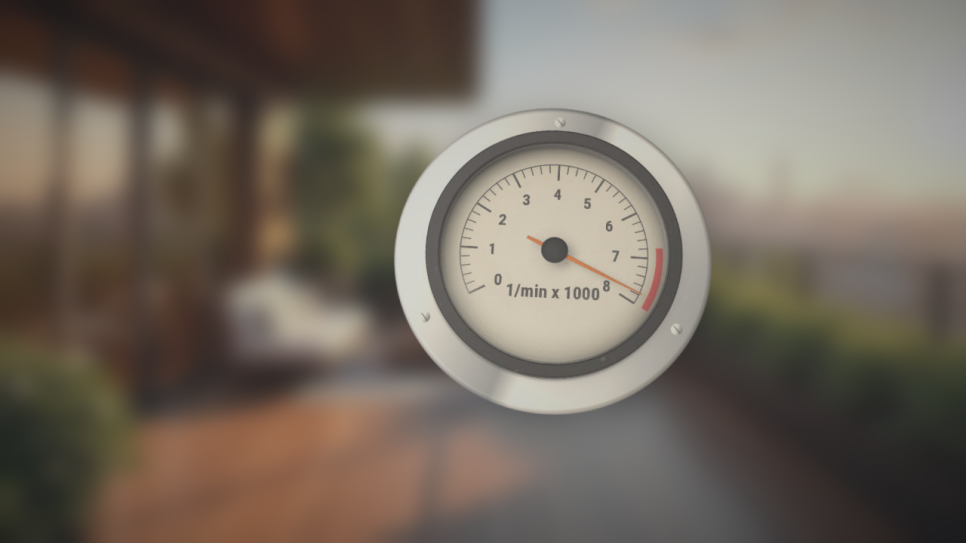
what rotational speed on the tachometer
7800 rpm
